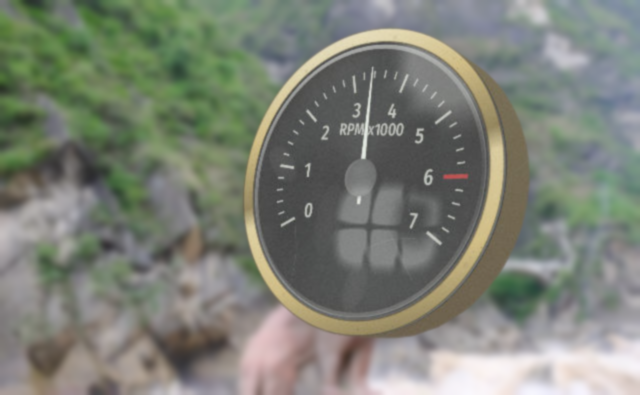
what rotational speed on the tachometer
3400 rpm
